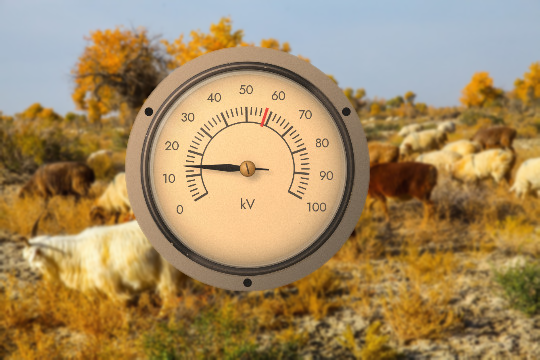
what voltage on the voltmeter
14 kV
